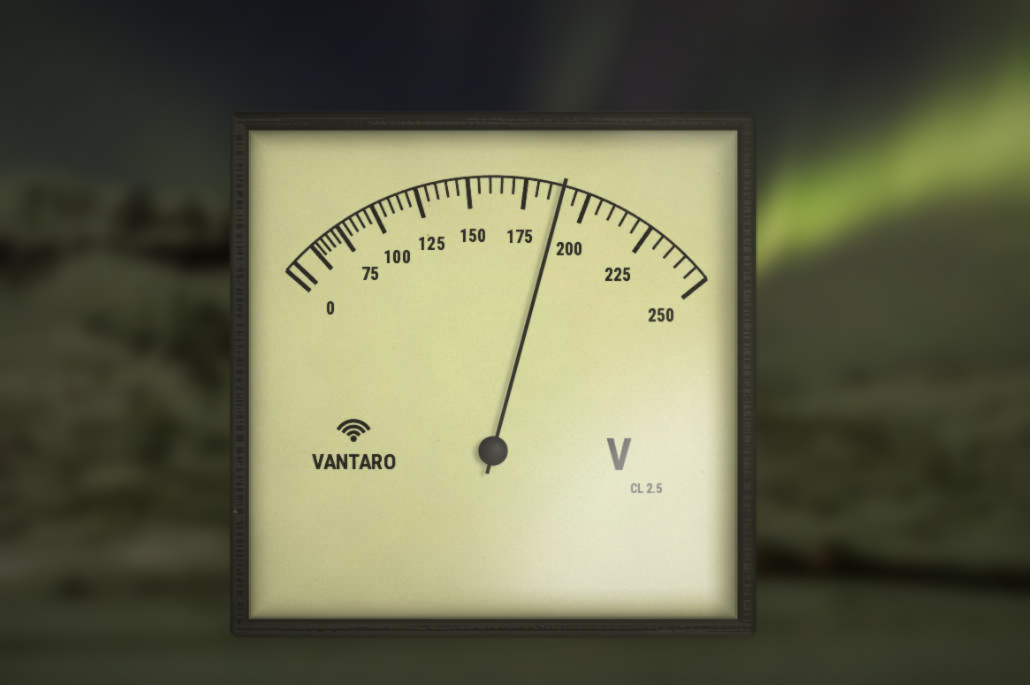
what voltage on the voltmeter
190 V
